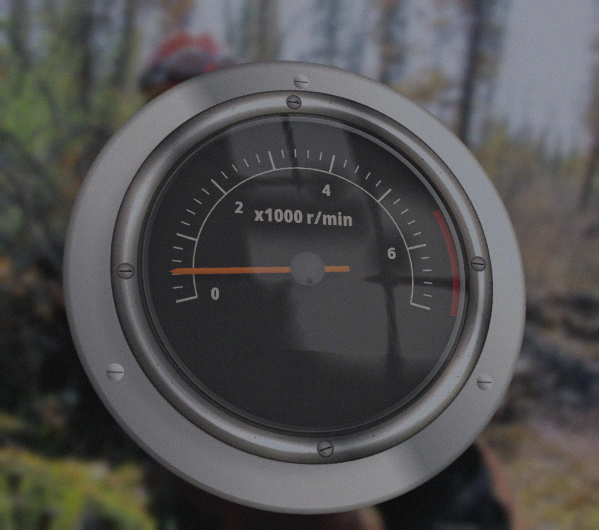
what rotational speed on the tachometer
400 rpm
